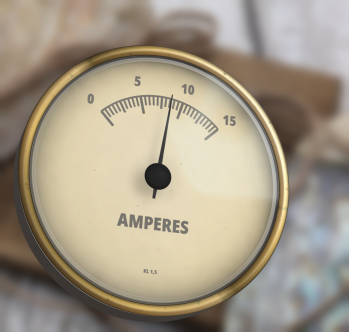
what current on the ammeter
8.5 A
